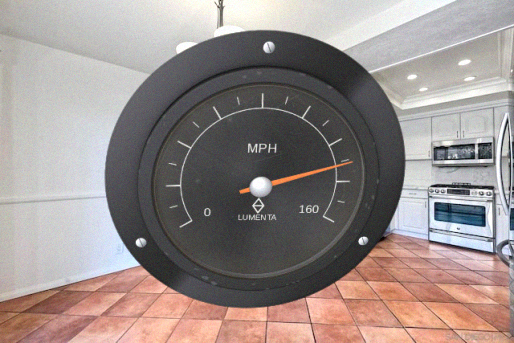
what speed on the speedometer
130 mph
